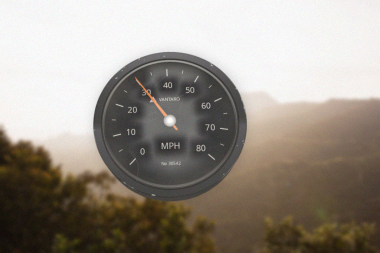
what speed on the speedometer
30 mph
